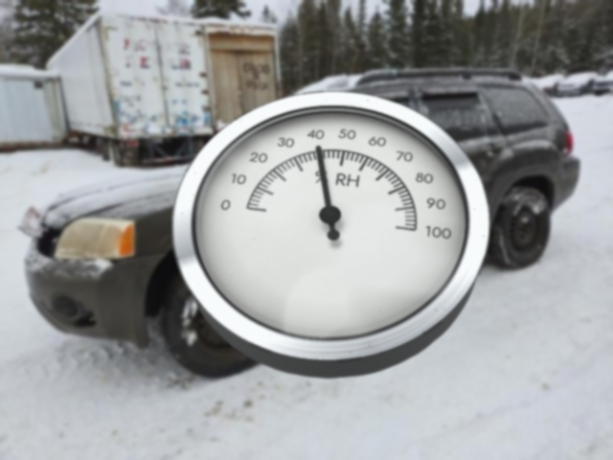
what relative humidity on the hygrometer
40 %
